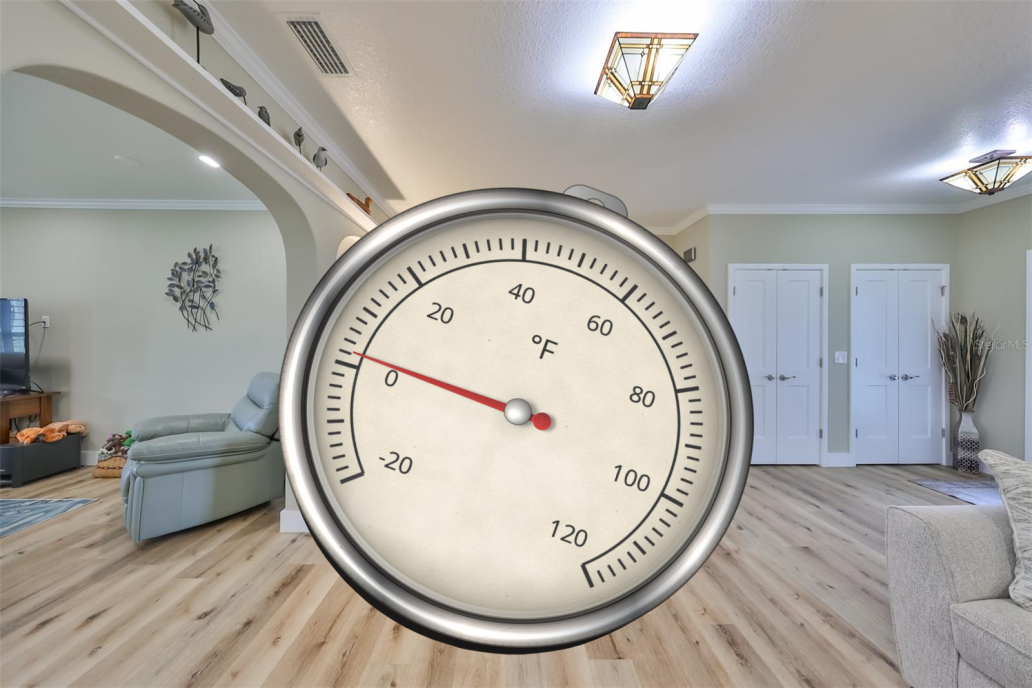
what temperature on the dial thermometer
2 °F
